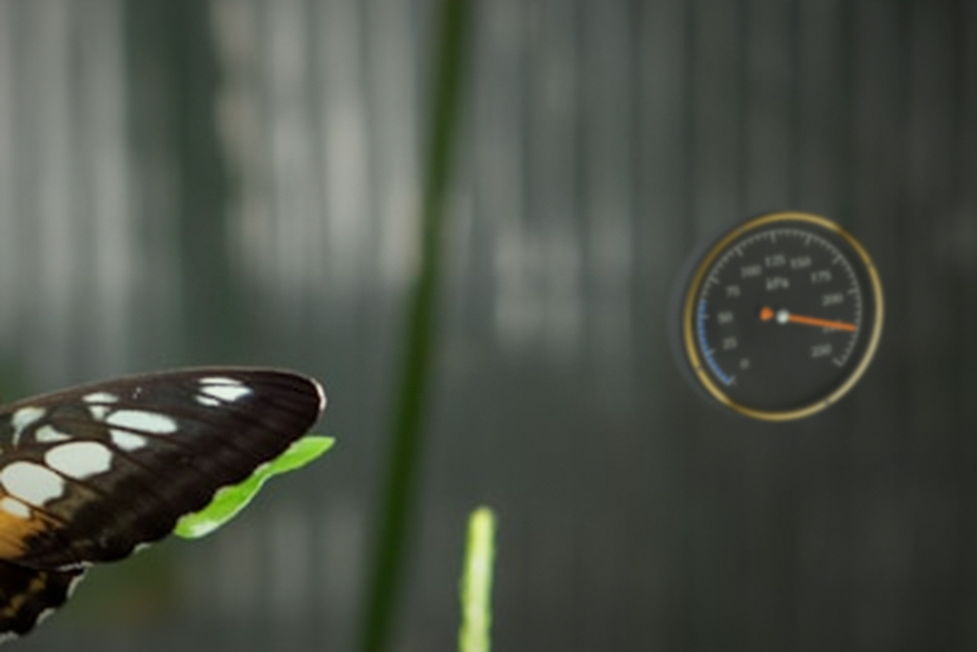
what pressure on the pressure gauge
225 kPa
